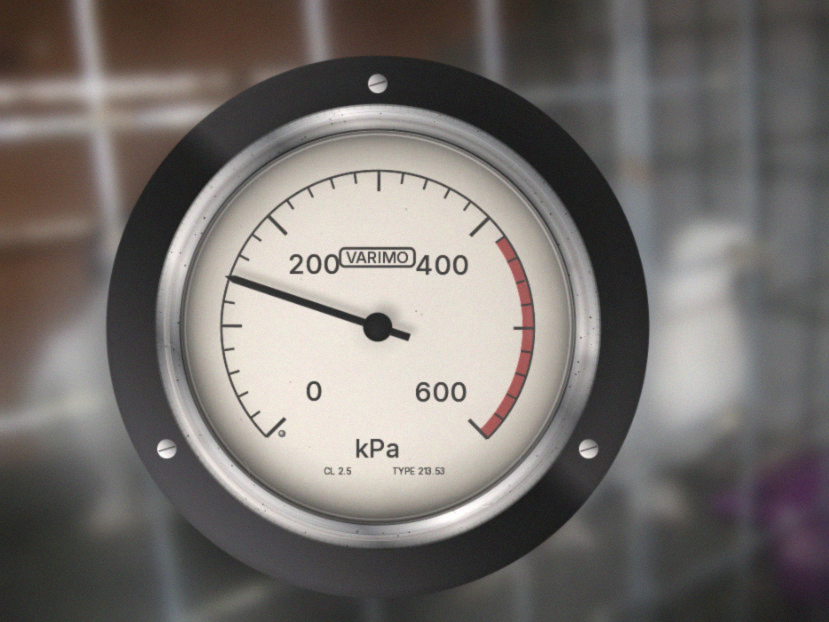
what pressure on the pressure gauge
140 kPa
